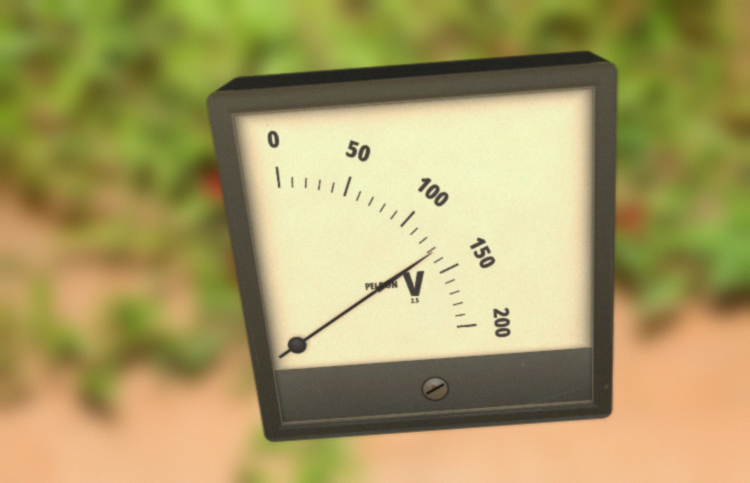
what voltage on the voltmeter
130 V
